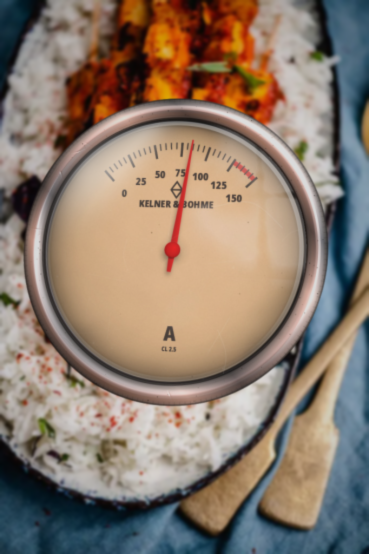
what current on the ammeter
85 A
